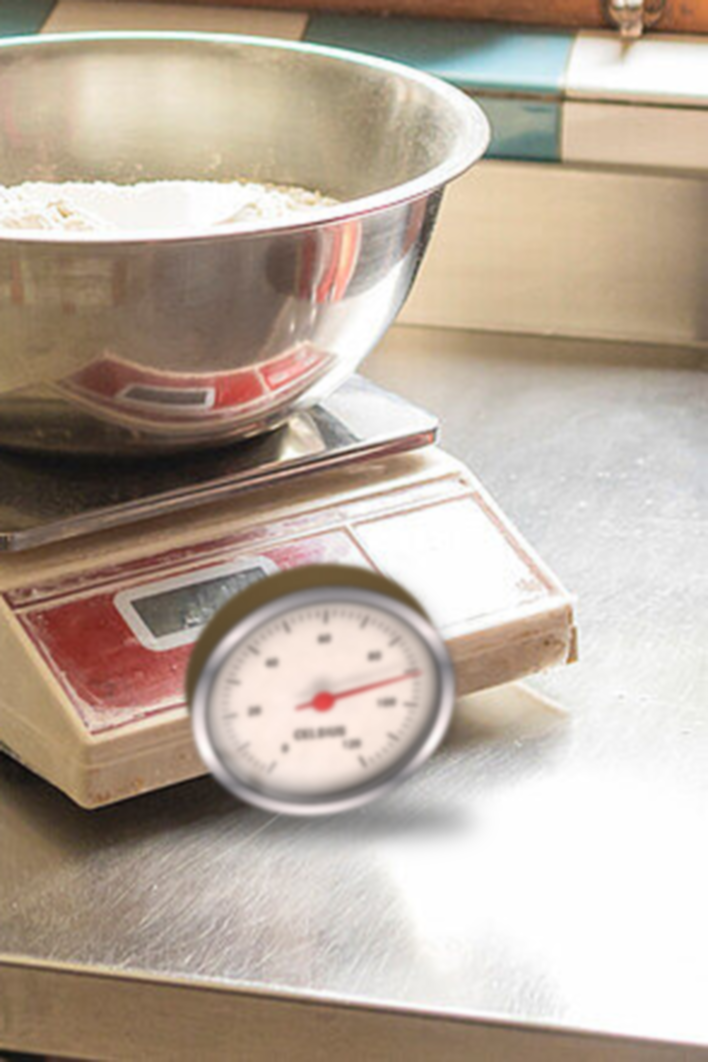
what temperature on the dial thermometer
90 °C
